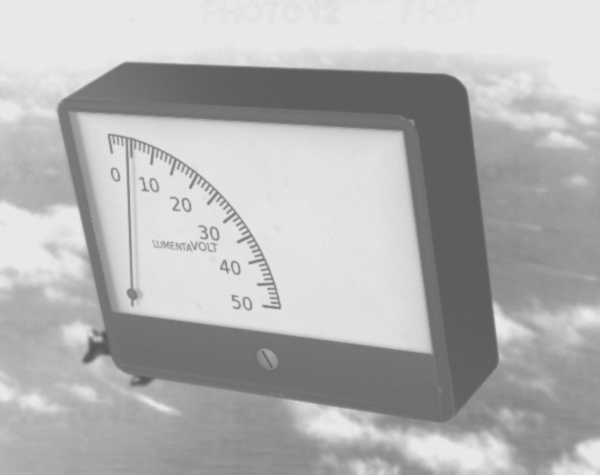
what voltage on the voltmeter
5 V
